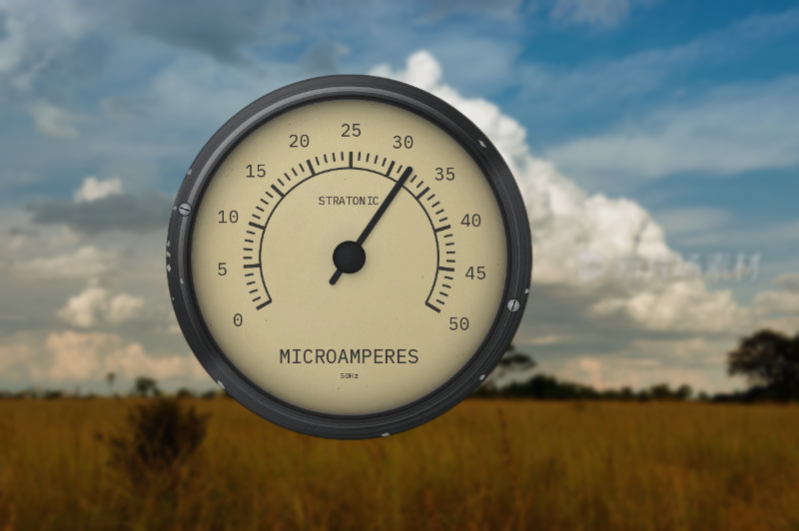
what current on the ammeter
32 µA
